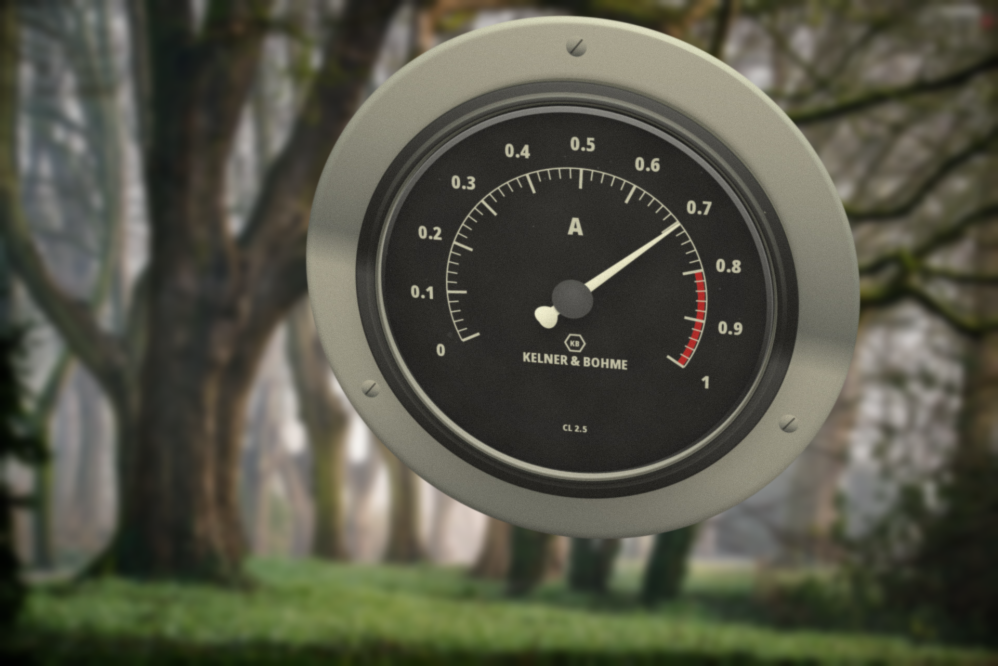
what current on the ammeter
0.7 A
